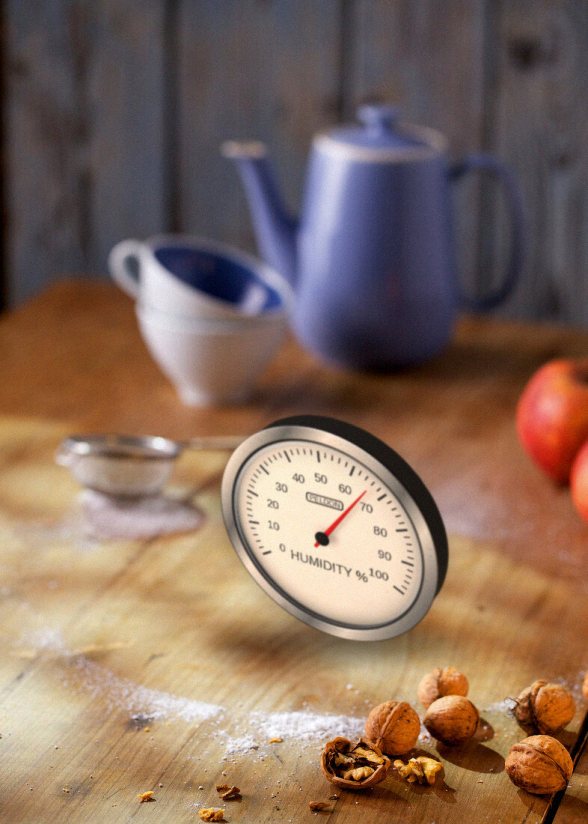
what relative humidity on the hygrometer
66 %
